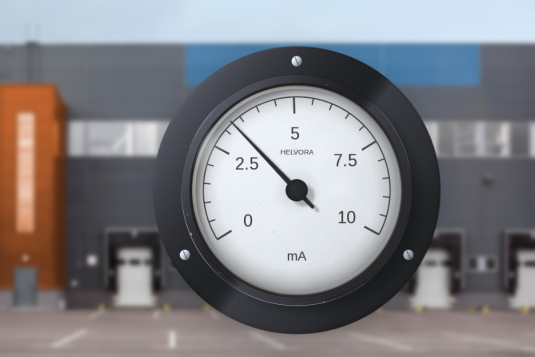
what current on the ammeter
3.25 mA
